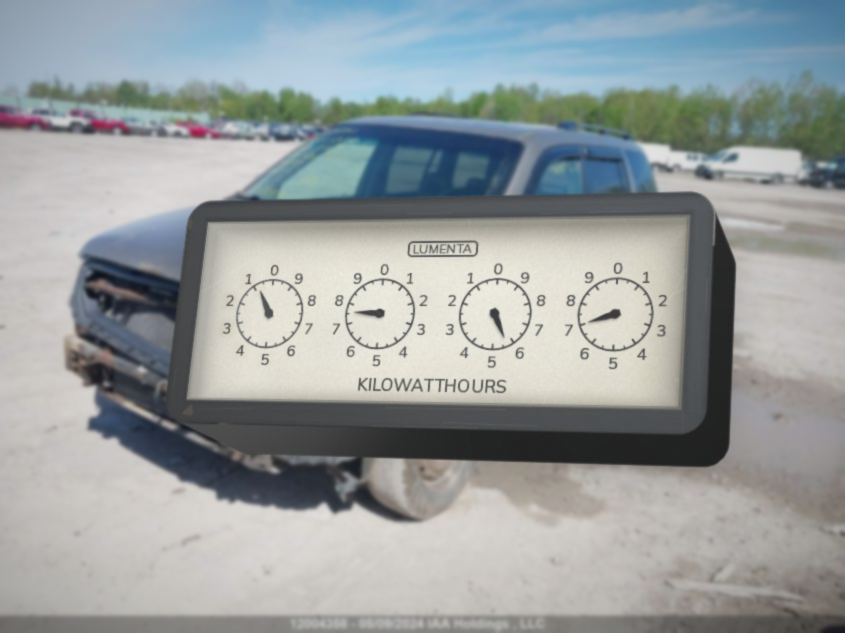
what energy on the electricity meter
757 kWh
